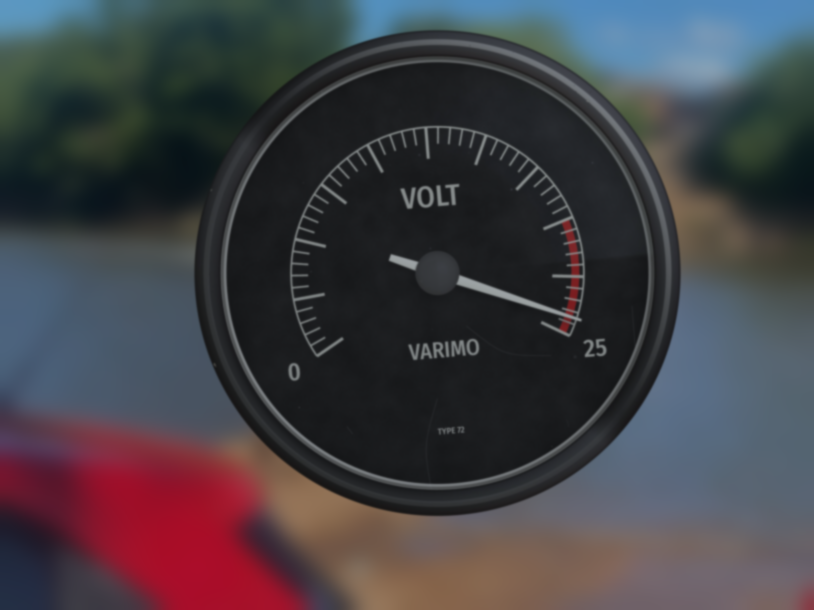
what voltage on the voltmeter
24.25 V
